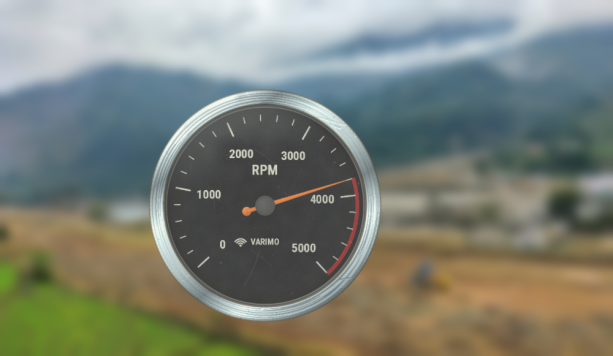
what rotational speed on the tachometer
3800 rpm
